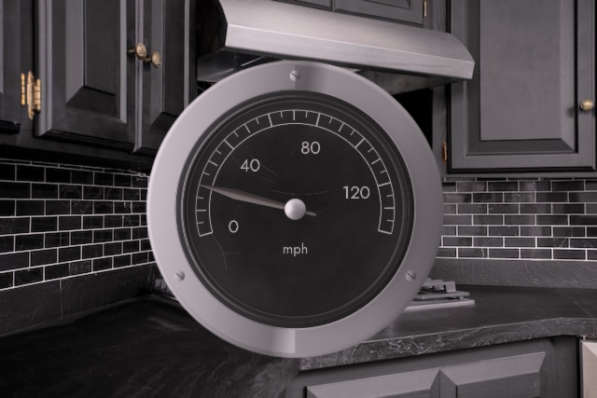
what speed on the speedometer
20 mph
